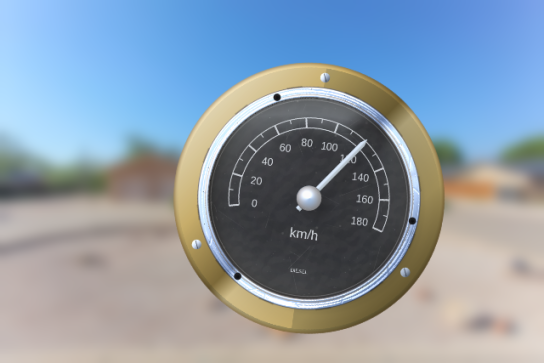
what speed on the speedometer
120 km/h
